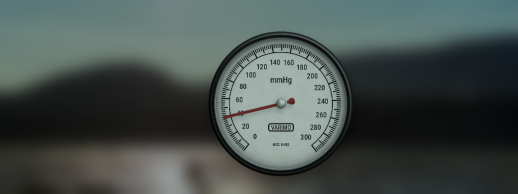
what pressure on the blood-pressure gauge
40 mmHg
